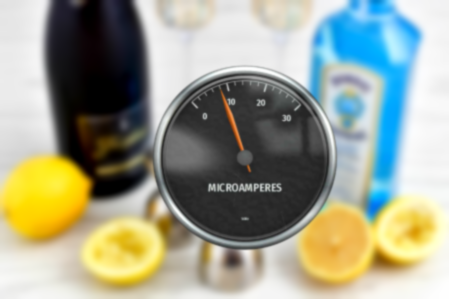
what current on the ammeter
8 µA
